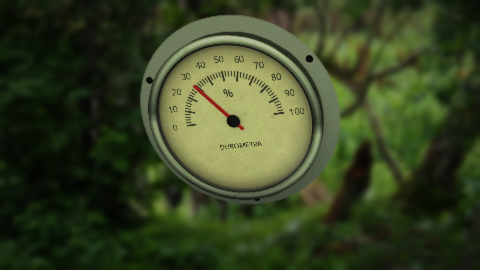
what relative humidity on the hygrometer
30 %
